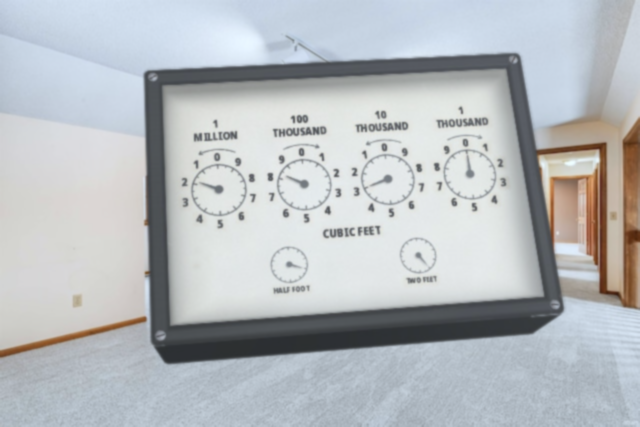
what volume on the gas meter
183000 ft³
